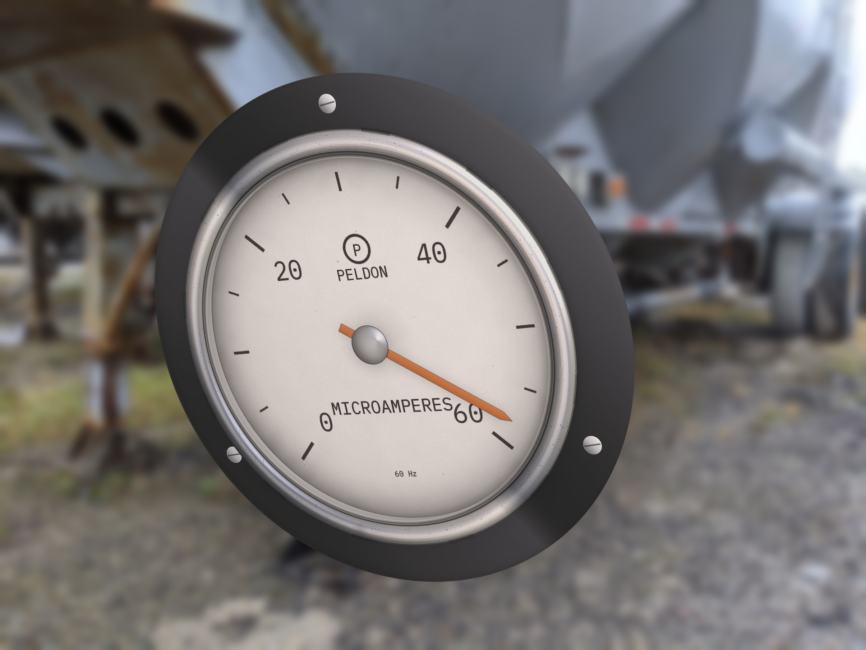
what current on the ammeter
57.5 µA
